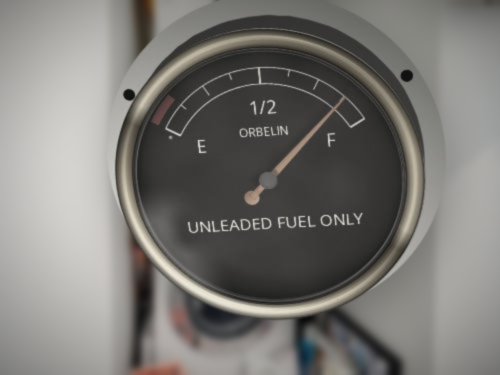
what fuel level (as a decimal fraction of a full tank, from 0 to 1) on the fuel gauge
0.875
